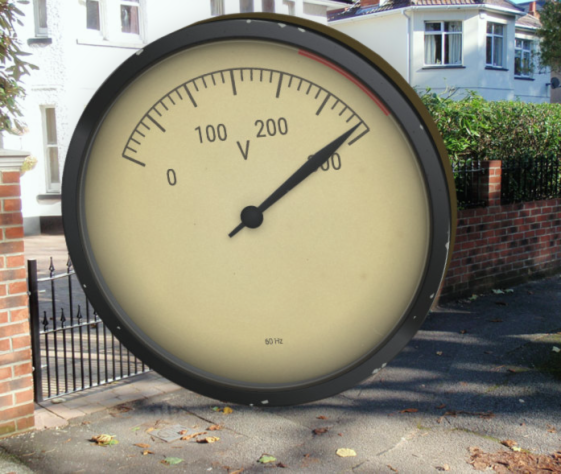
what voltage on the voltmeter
290 V
